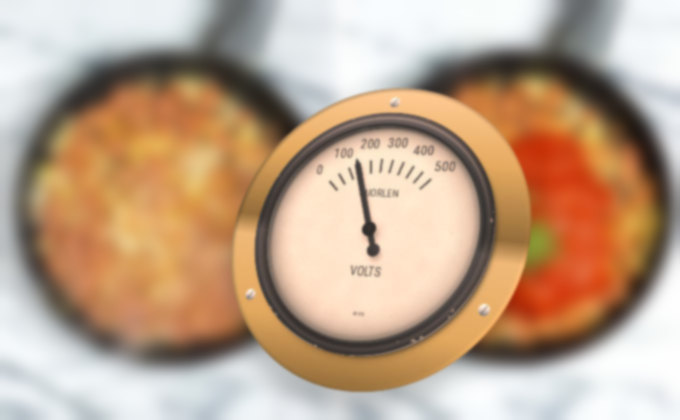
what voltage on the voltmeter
150 V
